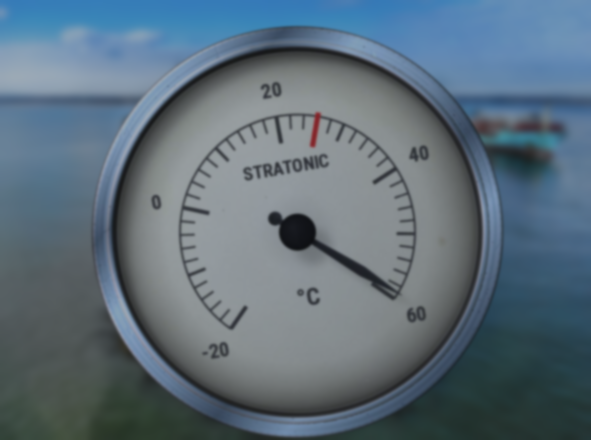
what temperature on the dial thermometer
59 °C
